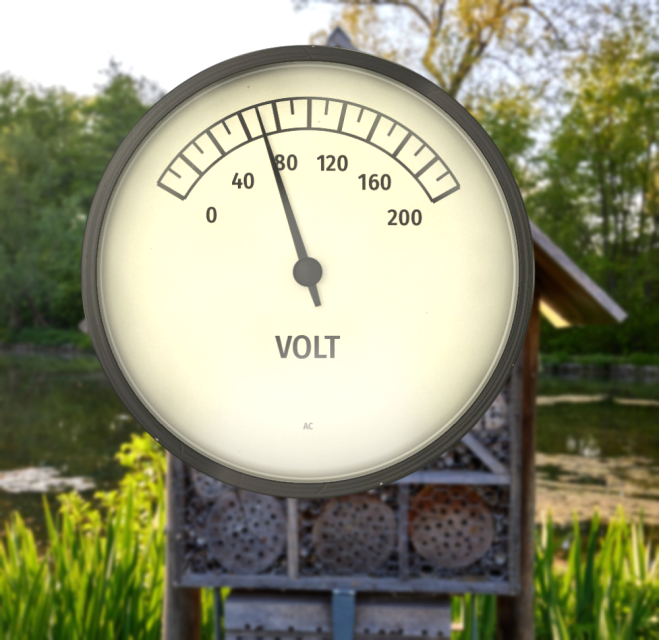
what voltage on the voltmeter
70 V
